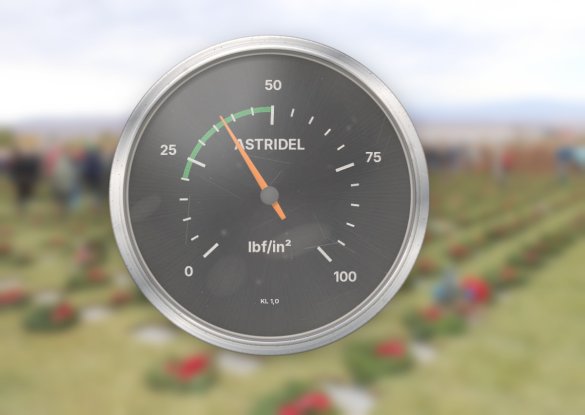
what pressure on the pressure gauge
37.5 psi
